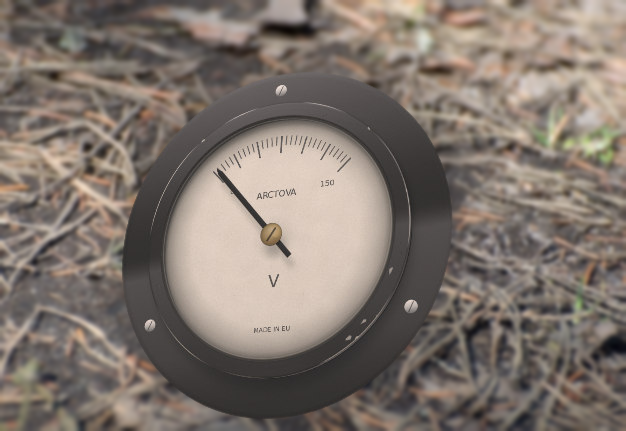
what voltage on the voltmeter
5 V
